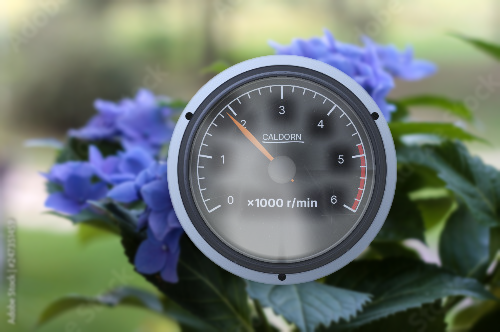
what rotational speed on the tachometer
1900 rpm
